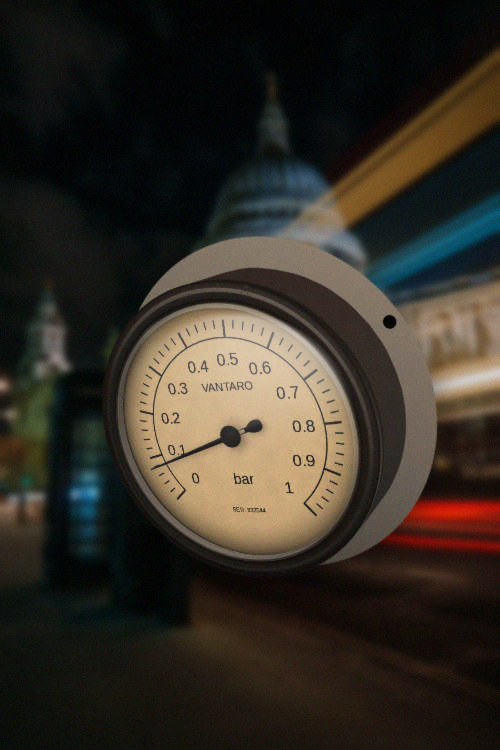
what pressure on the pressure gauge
0.08 bar
